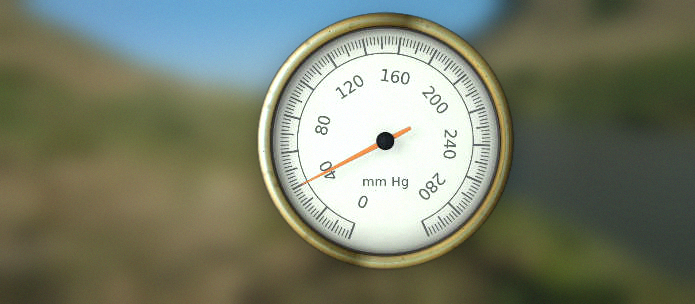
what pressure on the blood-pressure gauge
40 mmHg
